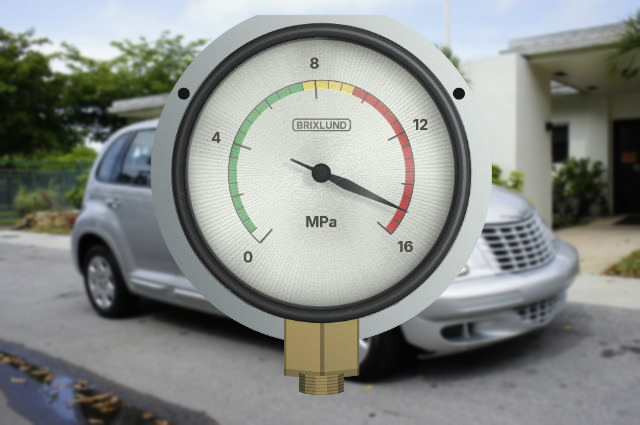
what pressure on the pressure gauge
15 MPa
